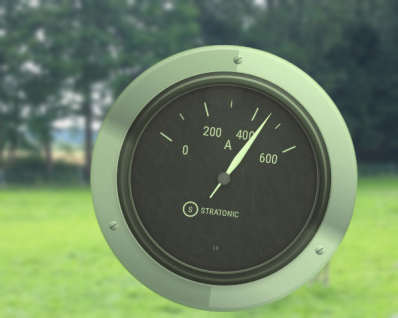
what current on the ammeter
450 A
